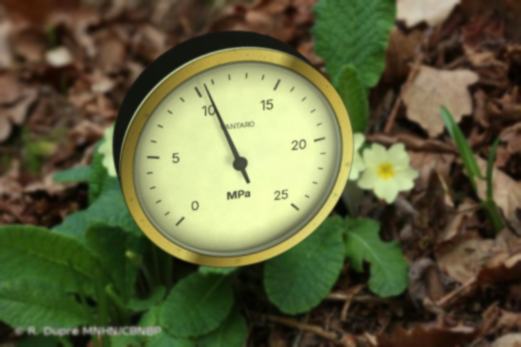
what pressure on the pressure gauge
10.5 MPa
